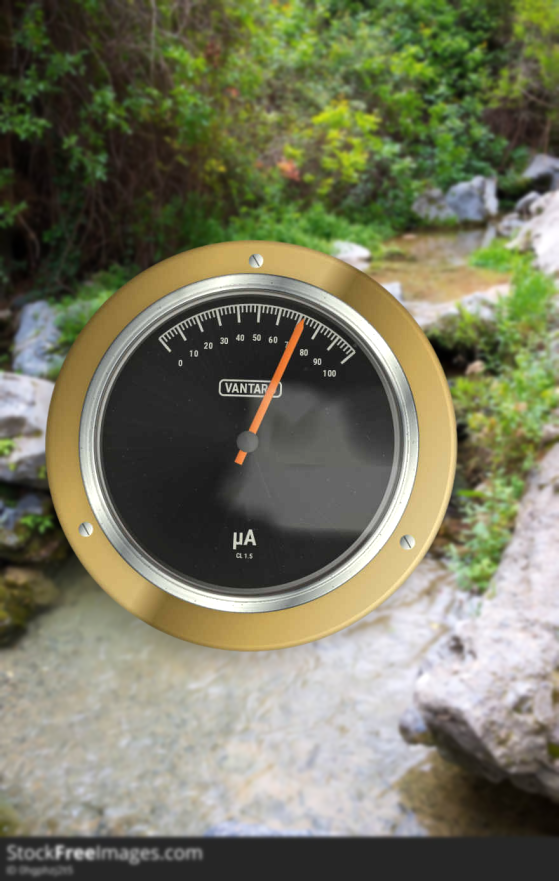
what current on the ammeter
72 µA
